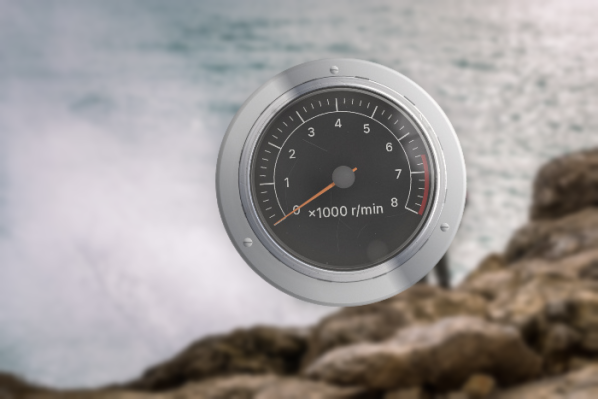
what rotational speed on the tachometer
0 rpm
